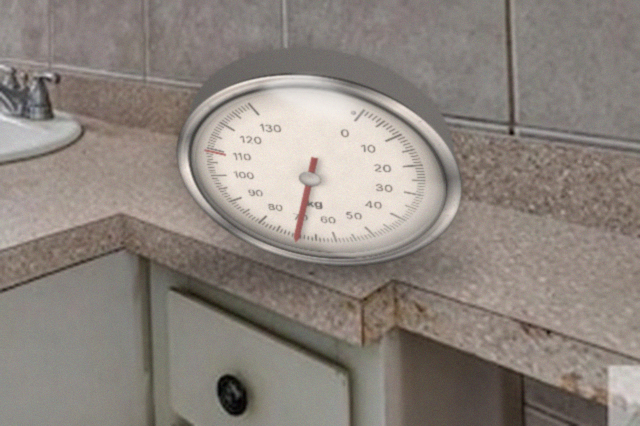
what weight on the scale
70 kg
